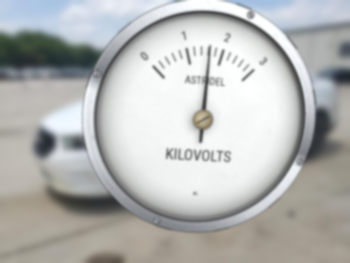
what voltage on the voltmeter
1.6 kV
